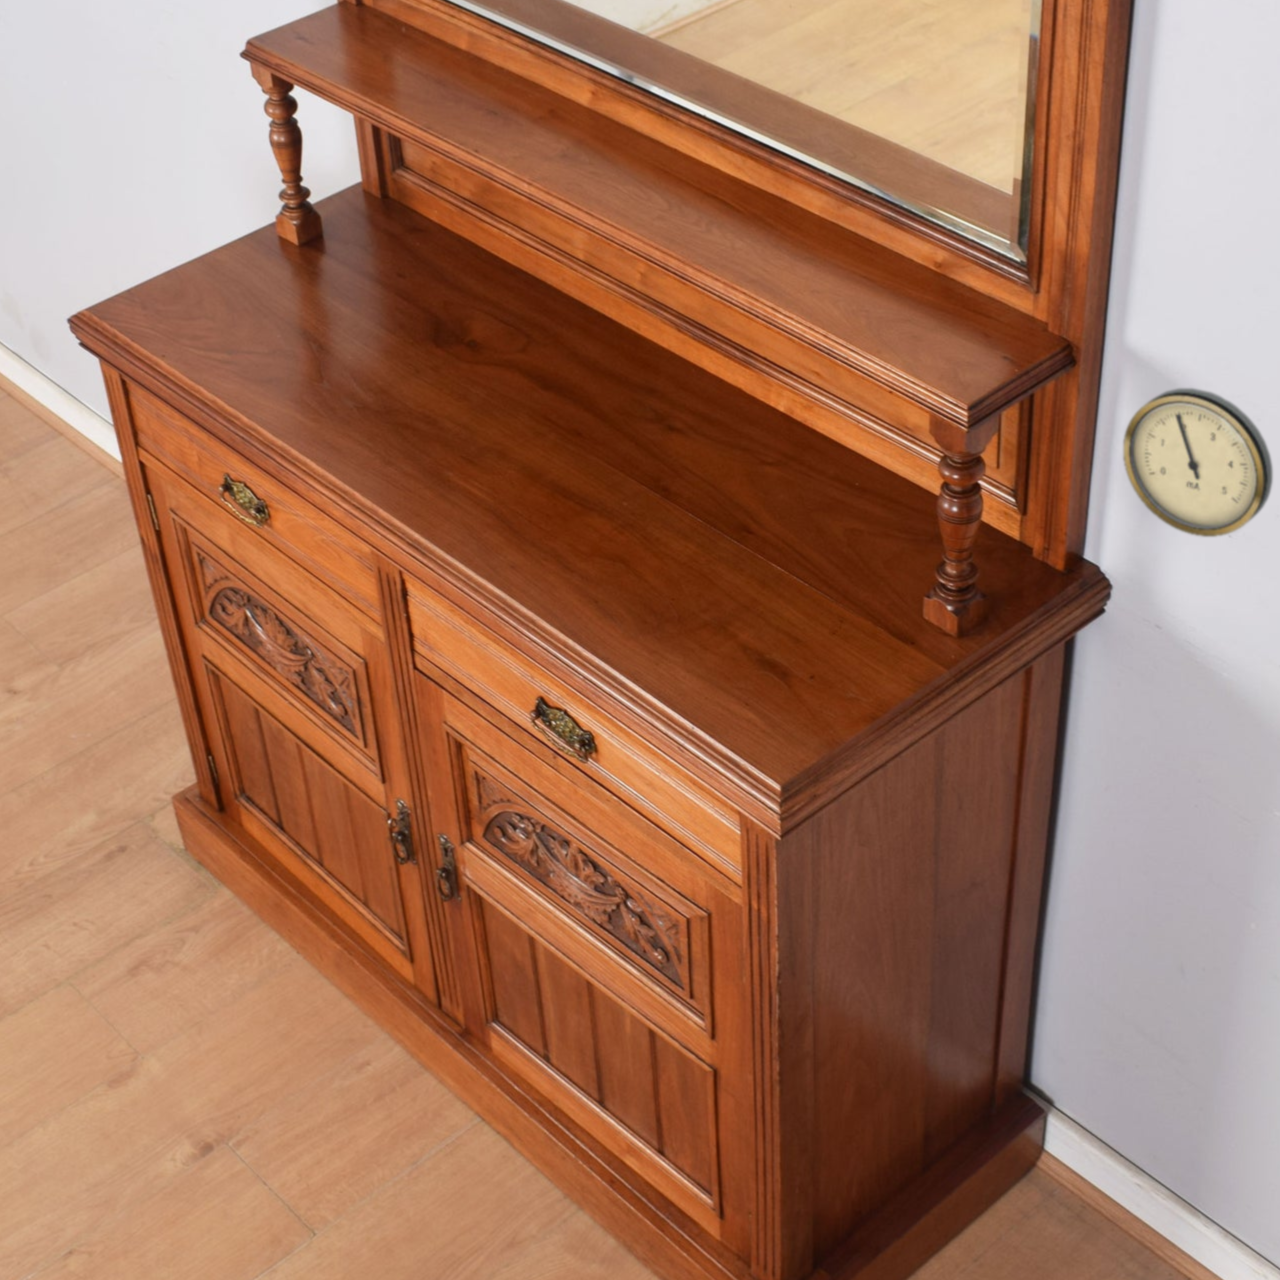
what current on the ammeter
2 mA
